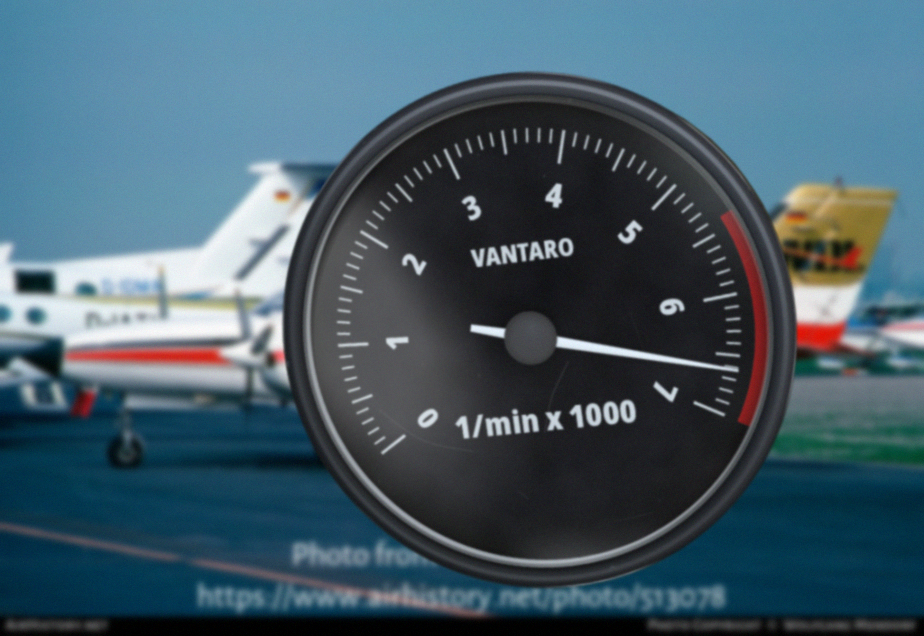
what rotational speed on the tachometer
6600 rpm
